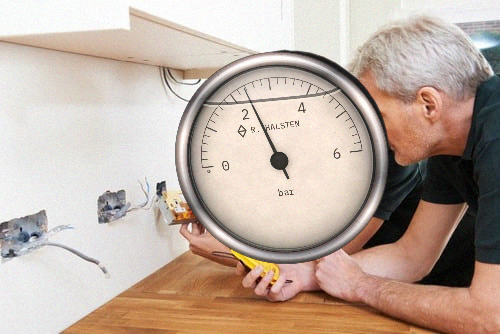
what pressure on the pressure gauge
2.4 bar
